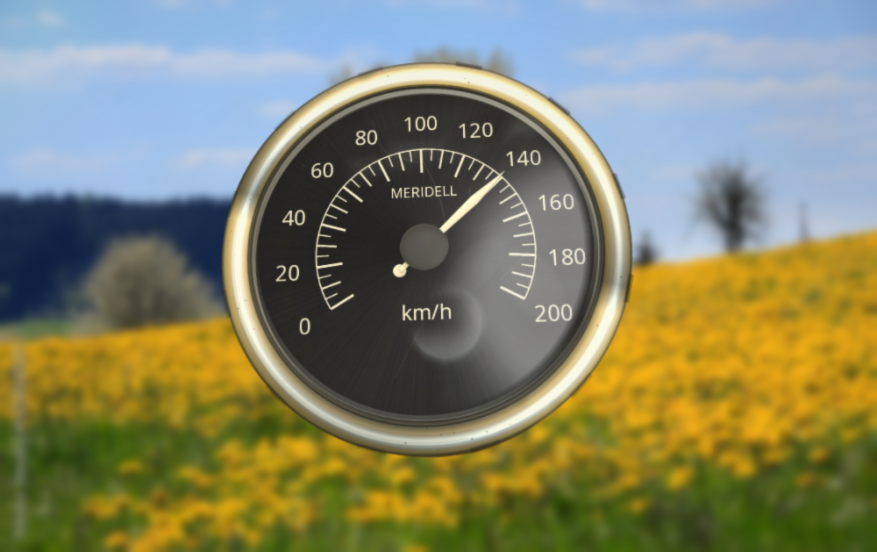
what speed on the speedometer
140 km/h
